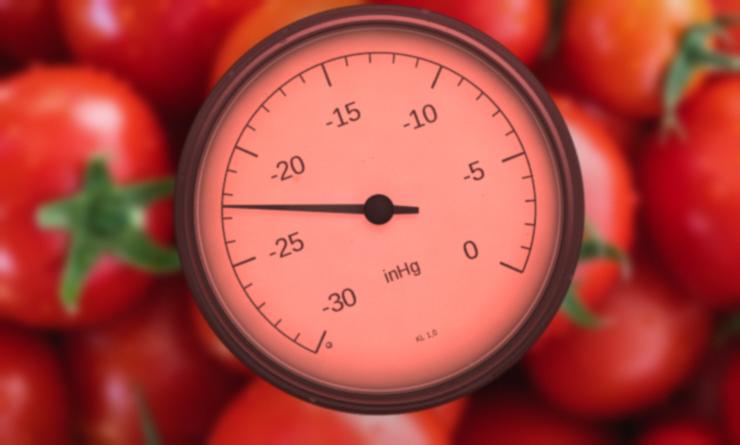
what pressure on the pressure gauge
-22.5 inHg
